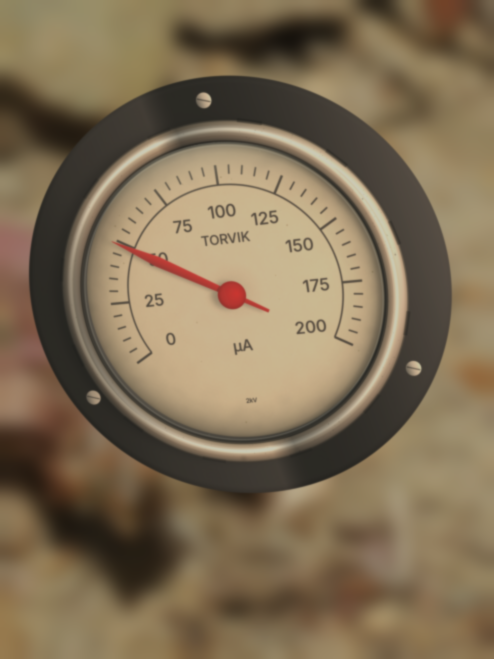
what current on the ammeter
50 µA
